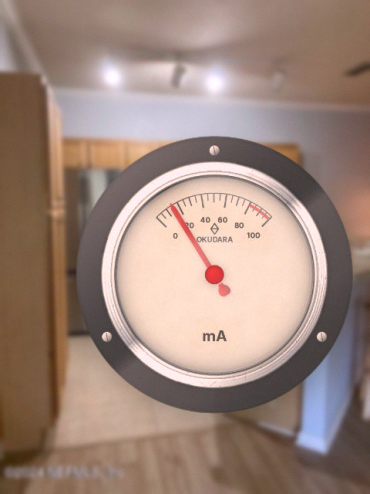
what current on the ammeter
15 mA
